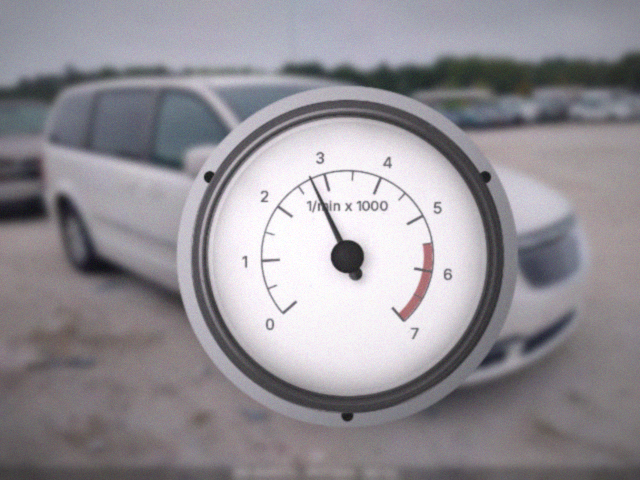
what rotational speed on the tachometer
2750 rpm
